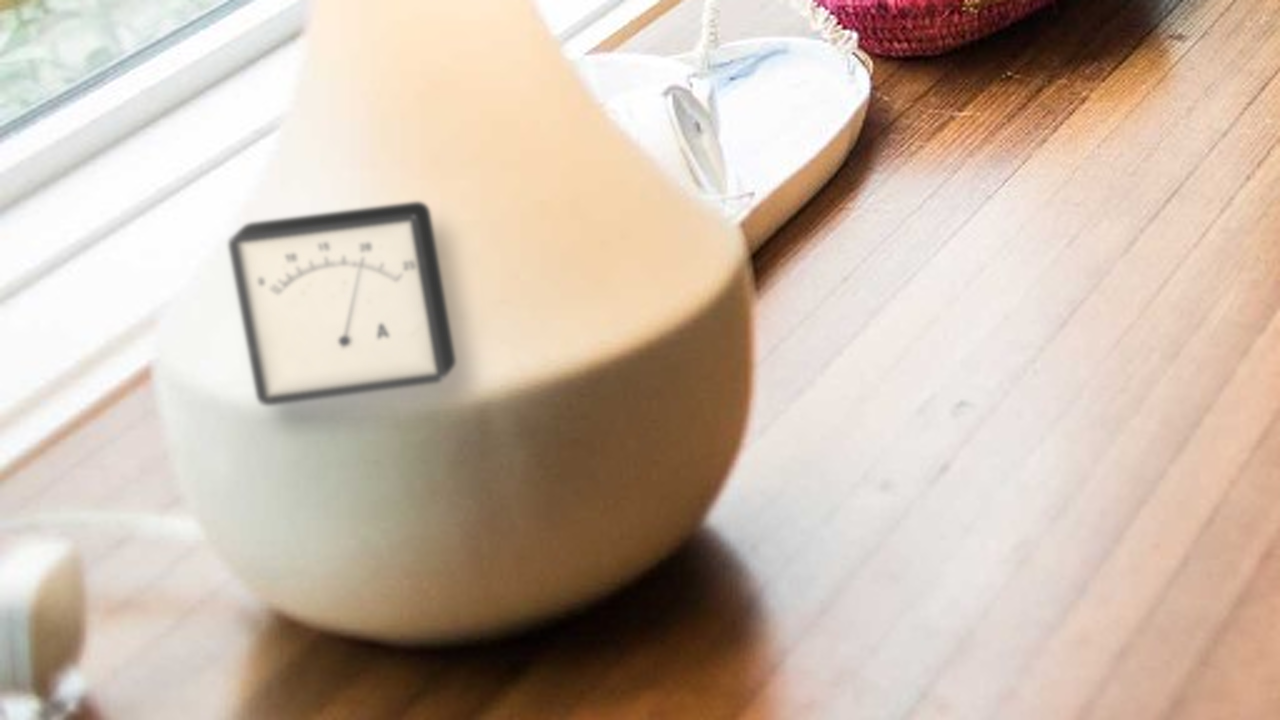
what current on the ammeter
20 A
